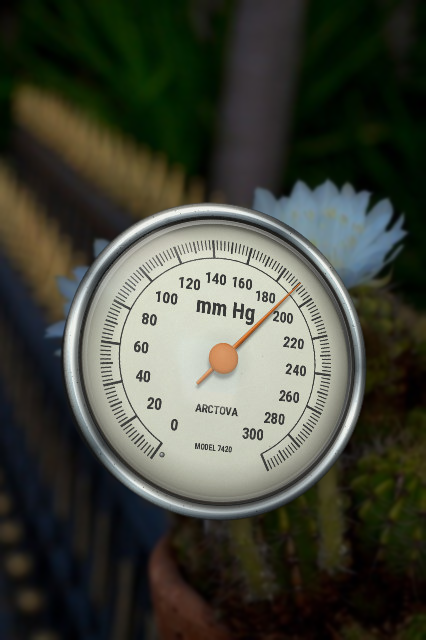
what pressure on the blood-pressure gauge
190 mmHg
